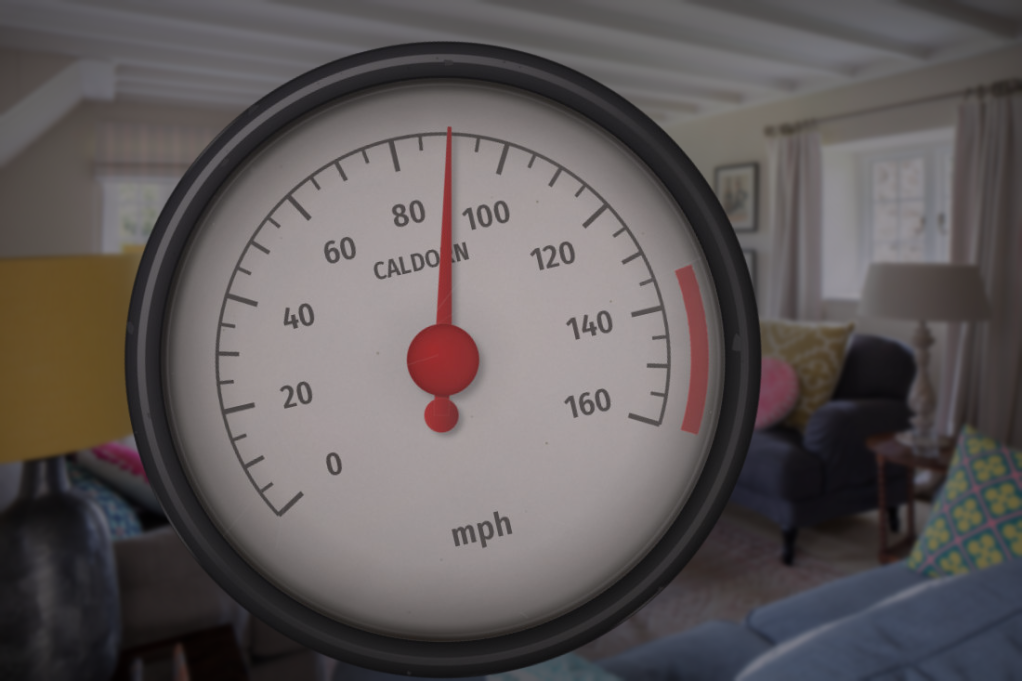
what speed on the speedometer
90 mph
